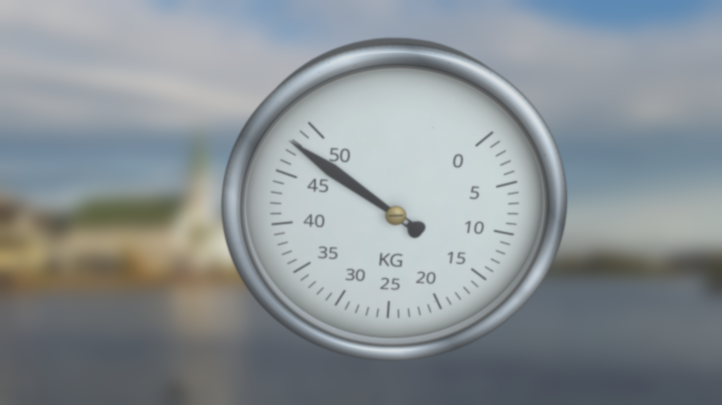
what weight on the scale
48 kg
